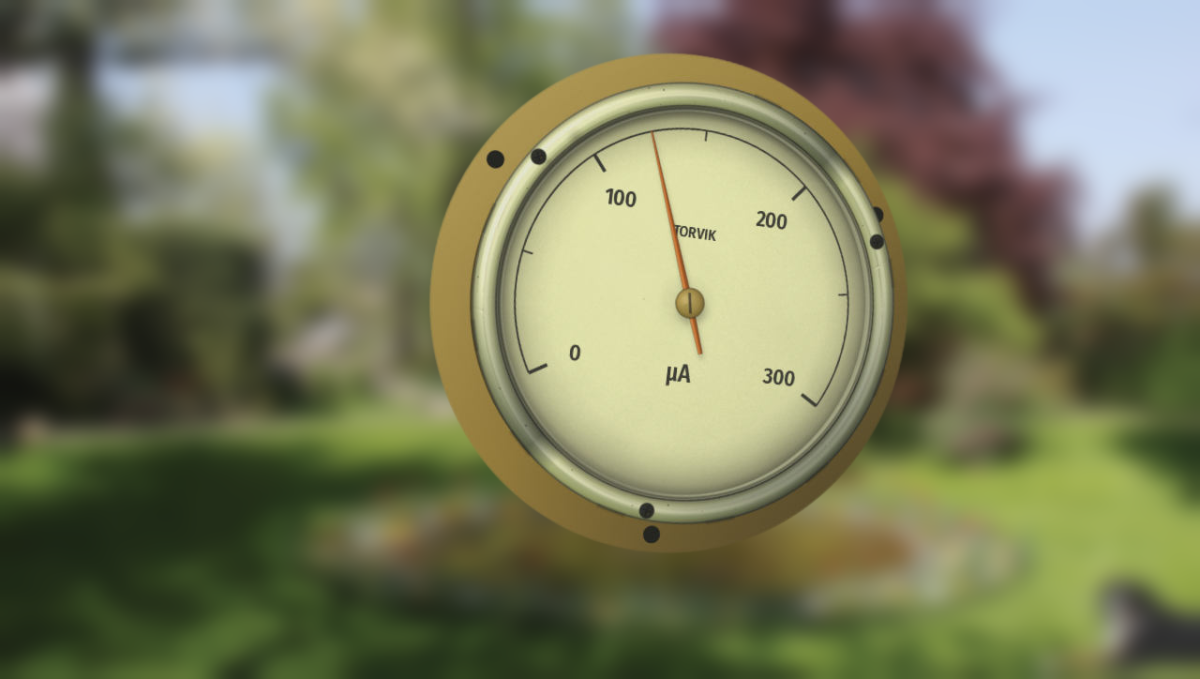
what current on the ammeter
125 µA
